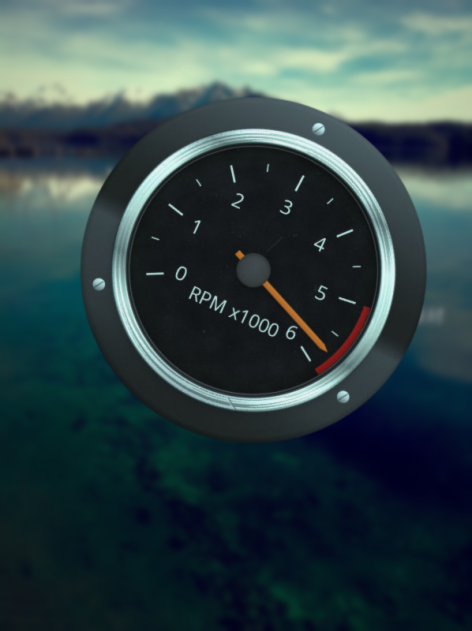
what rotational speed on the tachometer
5750 rpm
